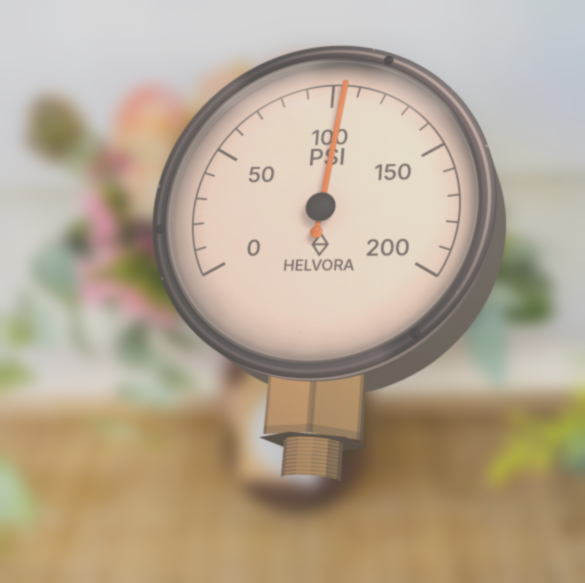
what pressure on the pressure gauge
105 psi
